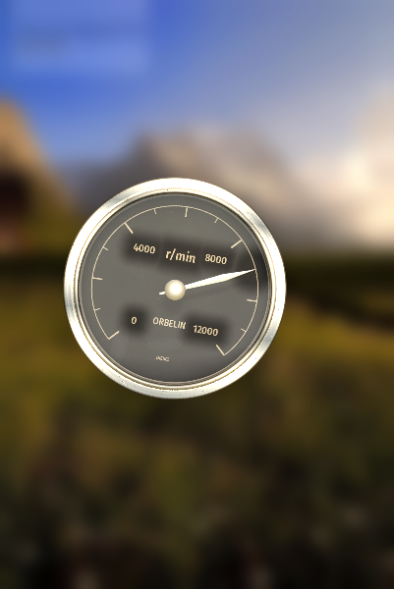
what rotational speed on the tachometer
9000 rpm
